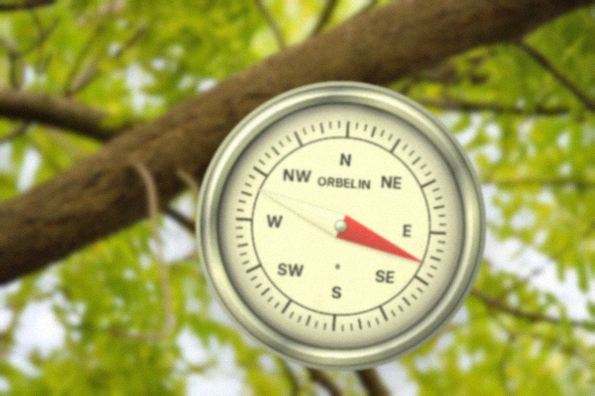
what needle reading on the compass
110 °
